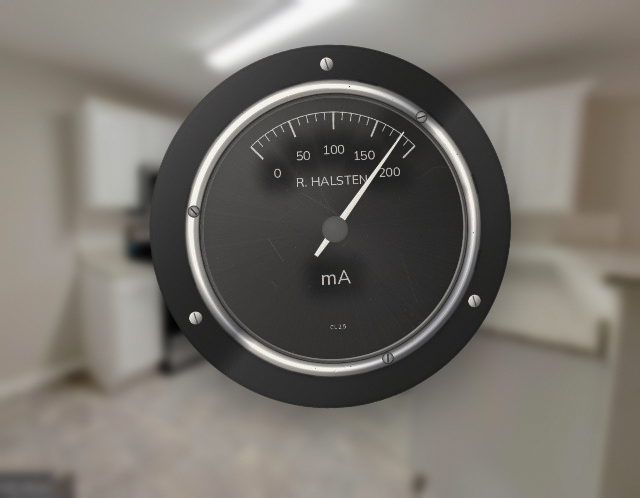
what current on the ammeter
180 mA
